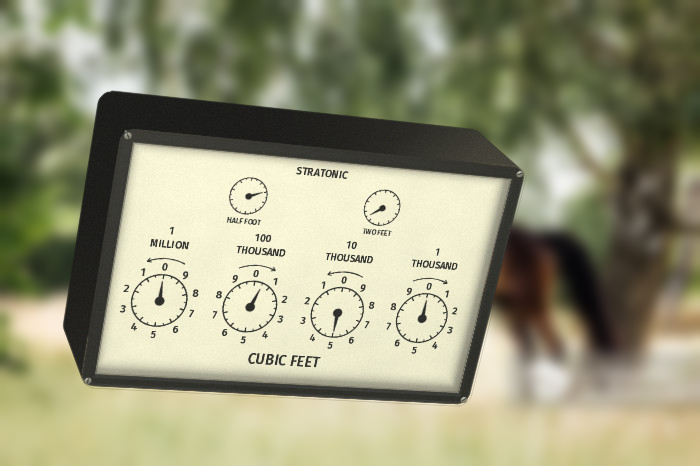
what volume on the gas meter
5000 ft³
